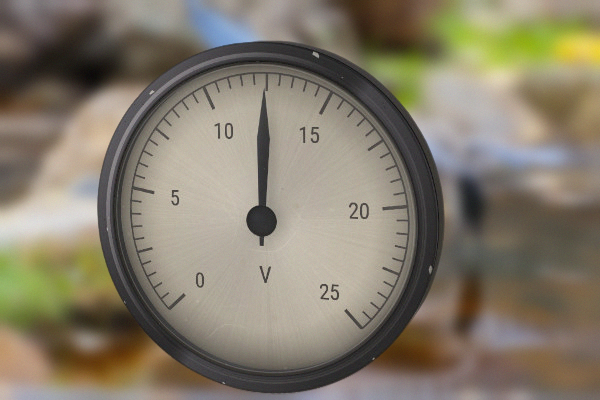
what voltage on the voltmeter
12.5 V
